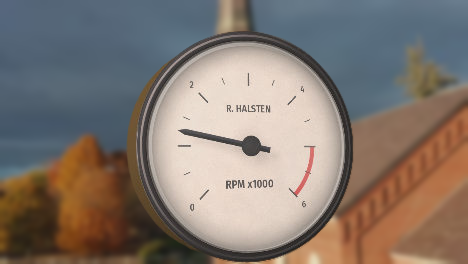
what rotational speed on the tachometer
1250 rpm
